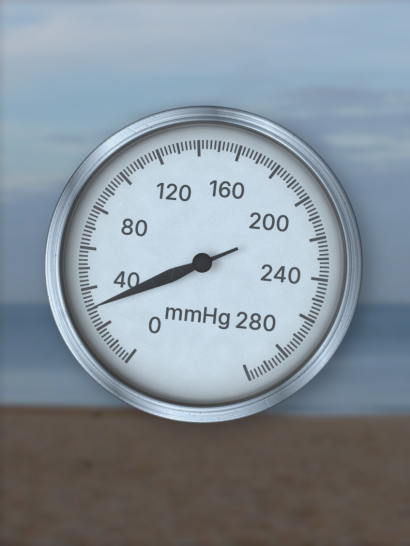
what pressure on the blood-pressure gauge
30 mmHg
